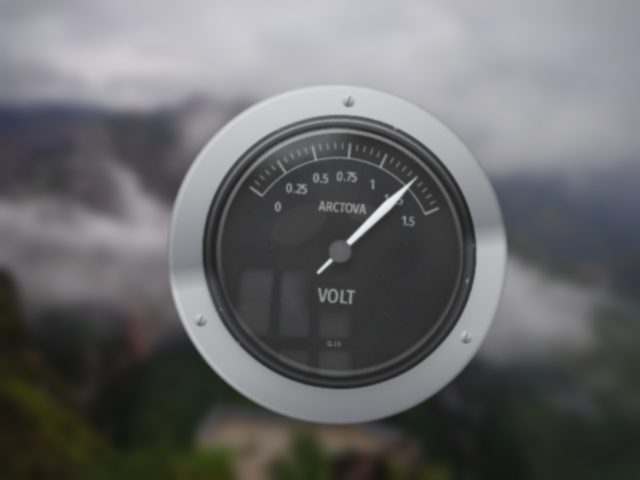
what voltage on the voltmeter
1.25 V
